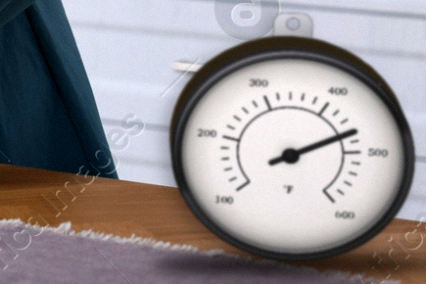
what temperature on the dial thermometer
460 °F
